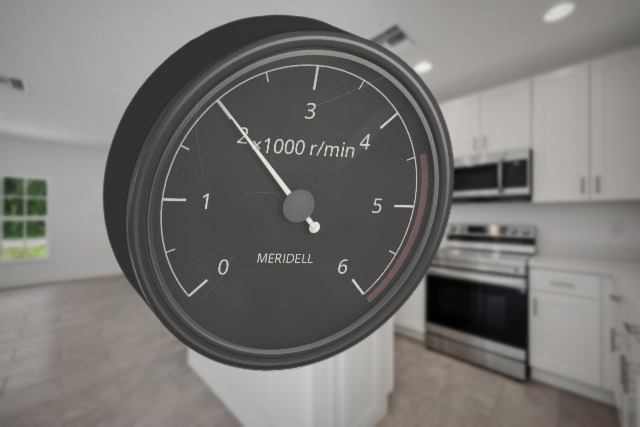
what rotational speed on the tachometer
2000 rpm
